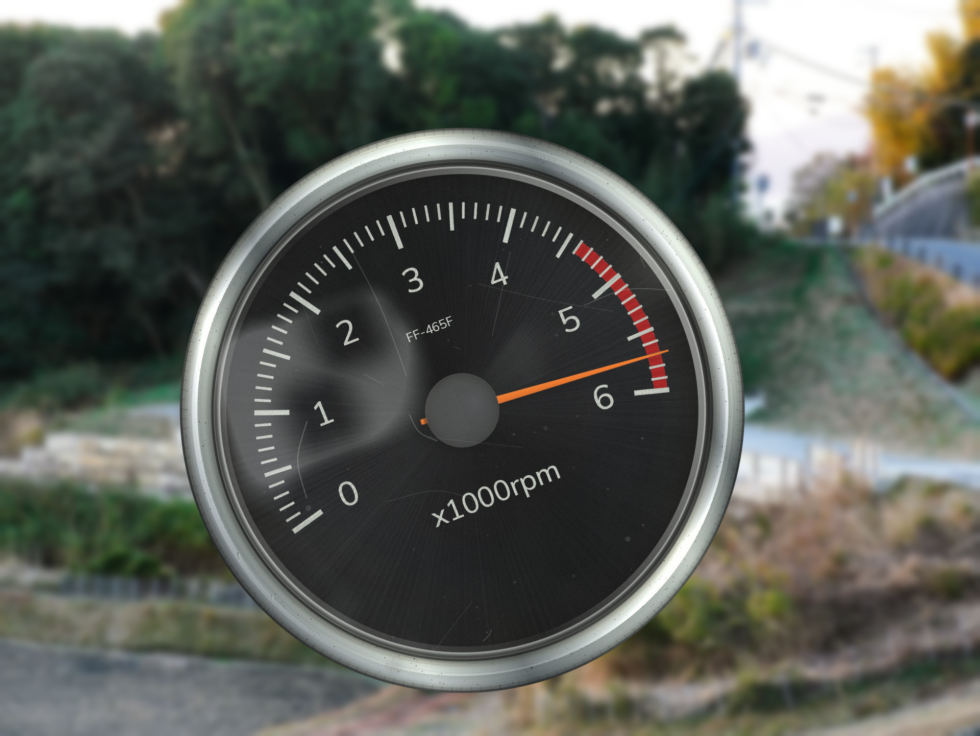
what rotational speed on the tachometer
5700 rpm
